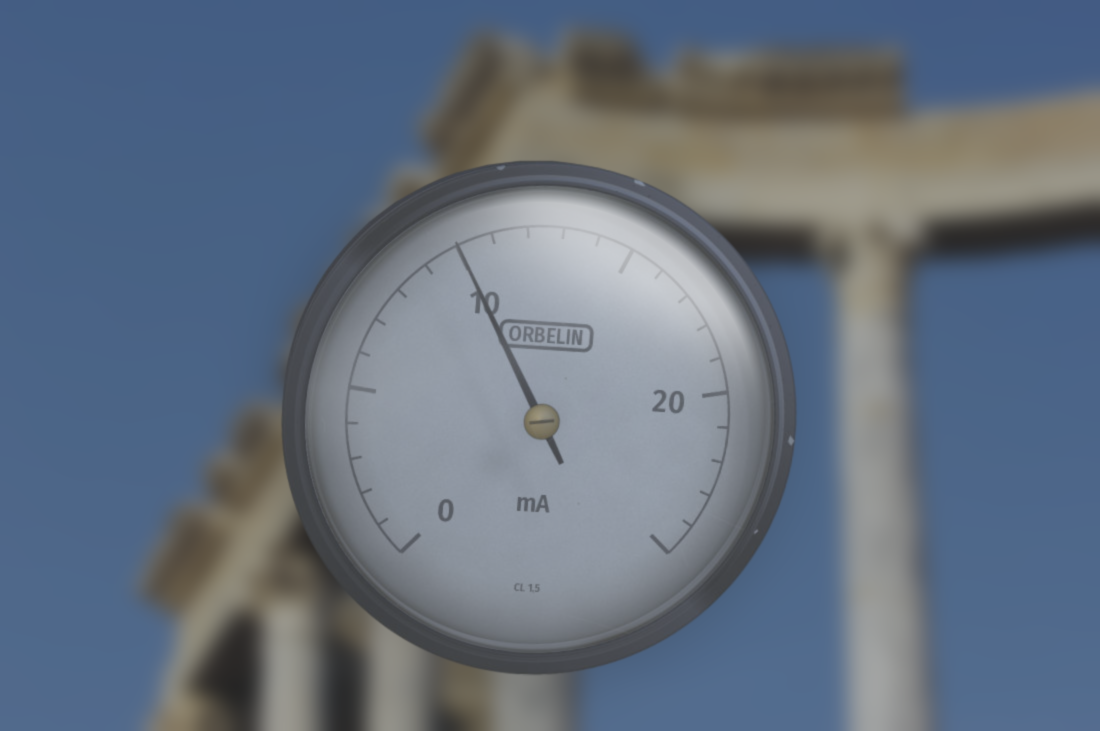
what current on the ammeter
10 mA
